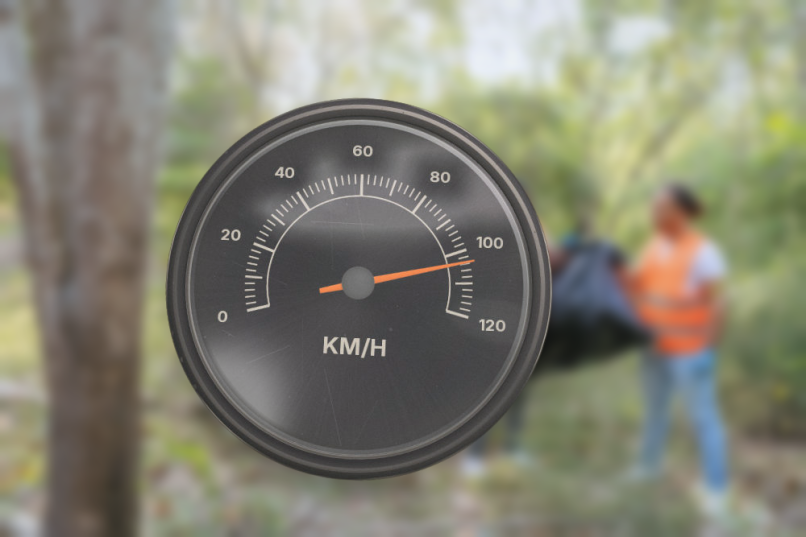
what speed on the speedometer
104 km/h
